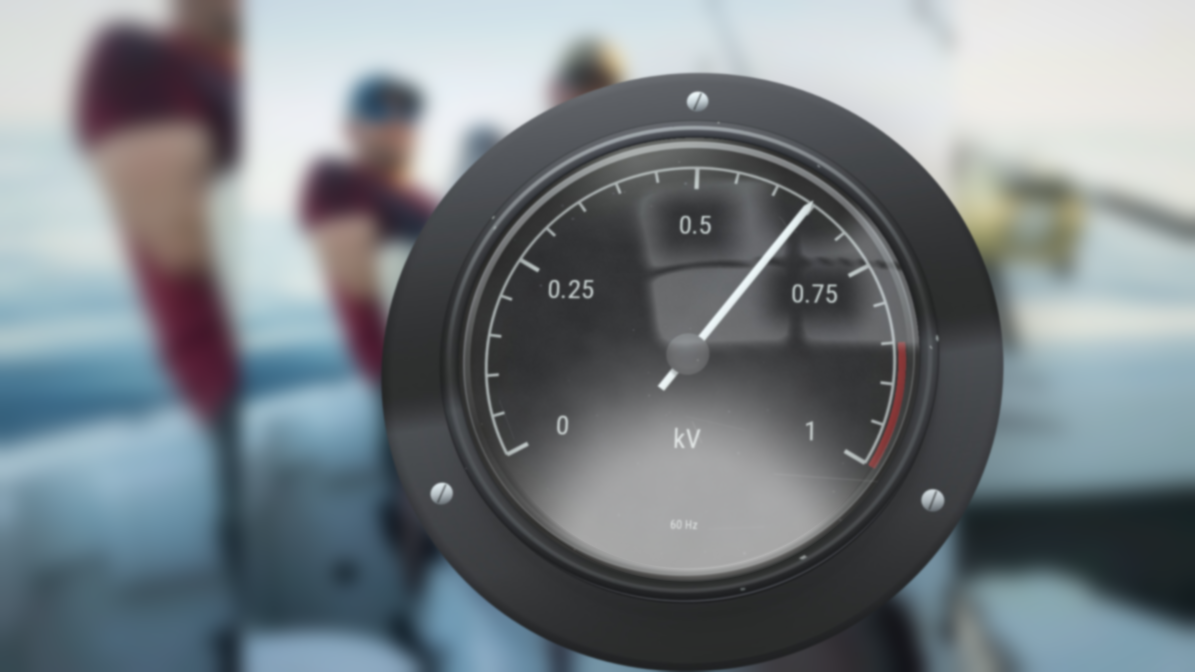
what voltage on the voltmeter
0.65 kV
